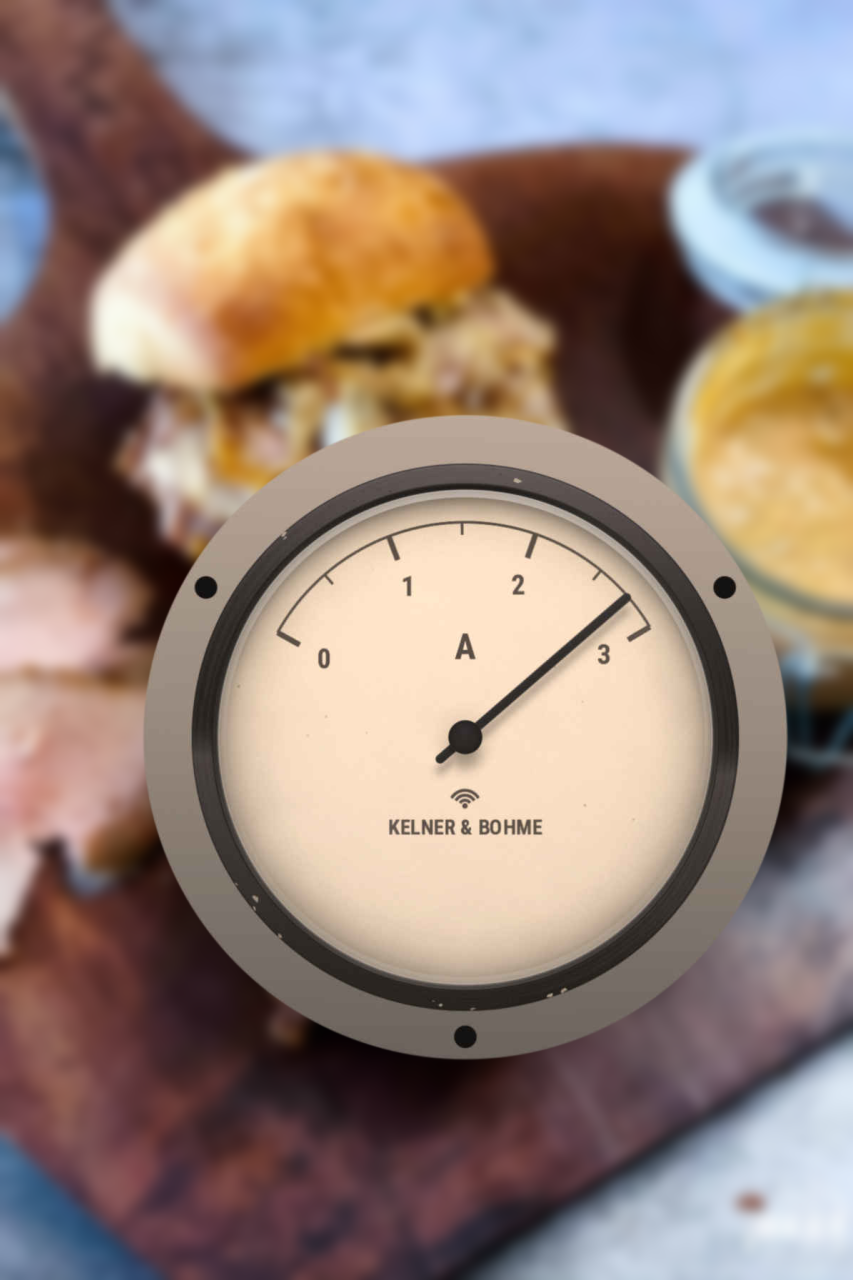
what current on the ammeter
2.75 A
